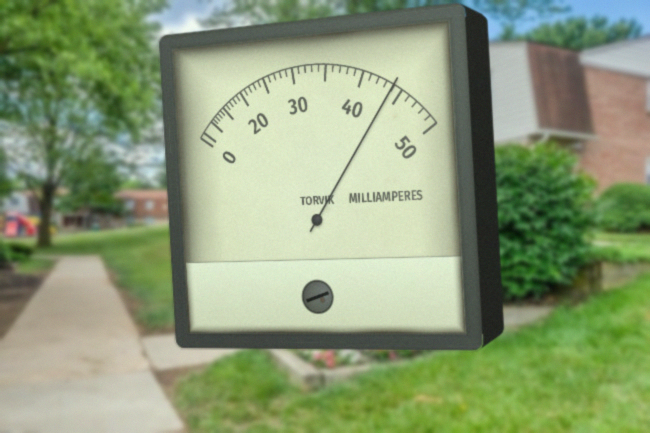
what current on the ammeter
44 mA
